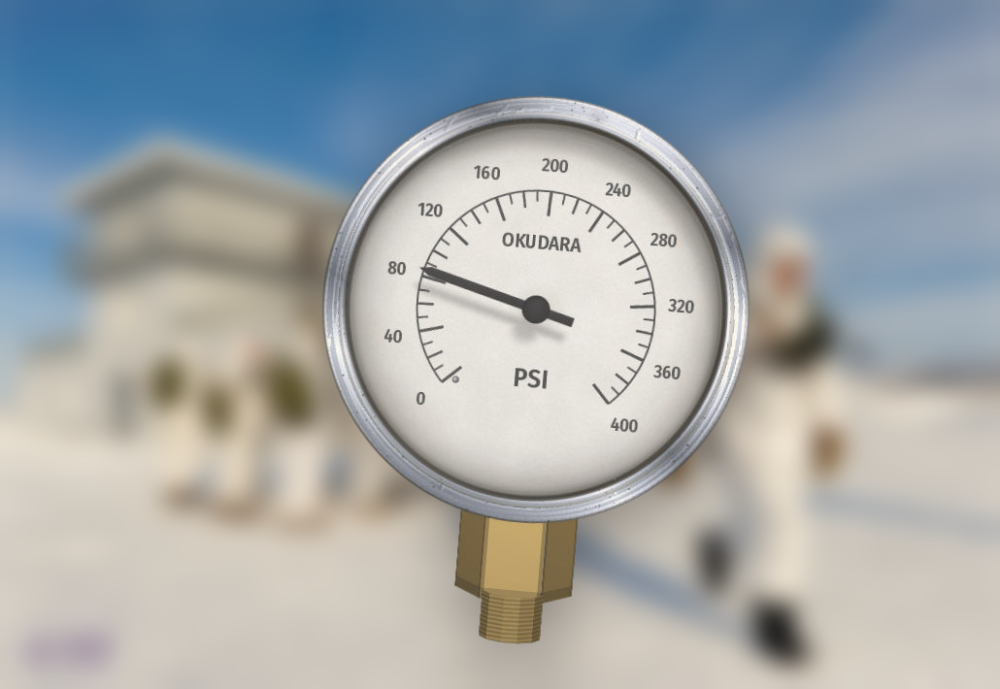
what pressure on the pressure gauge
85 psi
